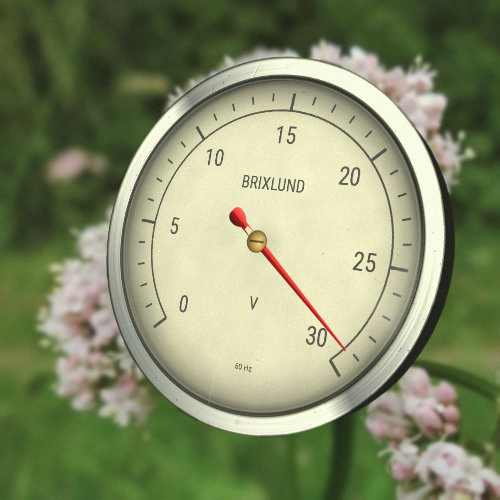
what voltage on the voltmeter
29 V
